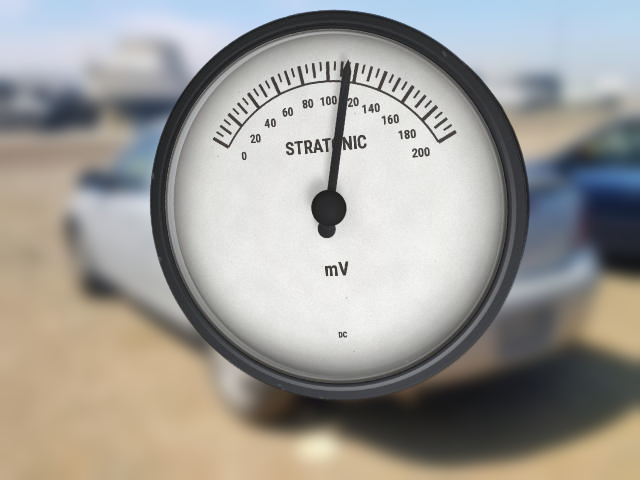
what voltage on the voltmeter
115 mV
